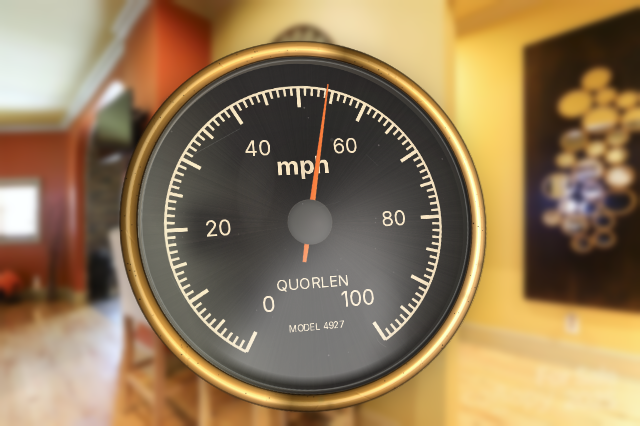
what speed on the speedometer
54 mph
